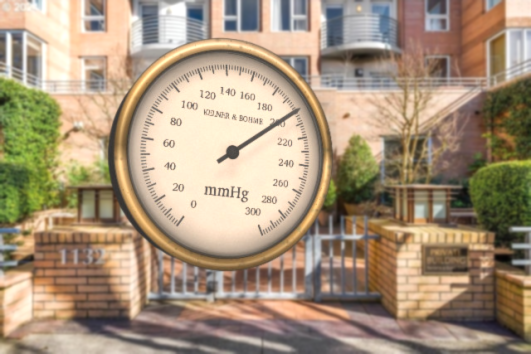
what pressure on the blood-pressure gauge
200 mmHg
